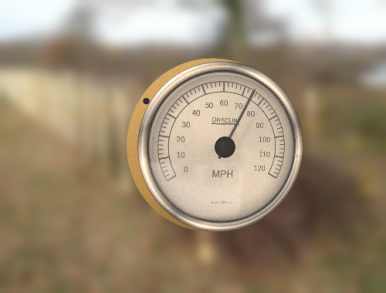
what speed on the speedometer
74 mph
